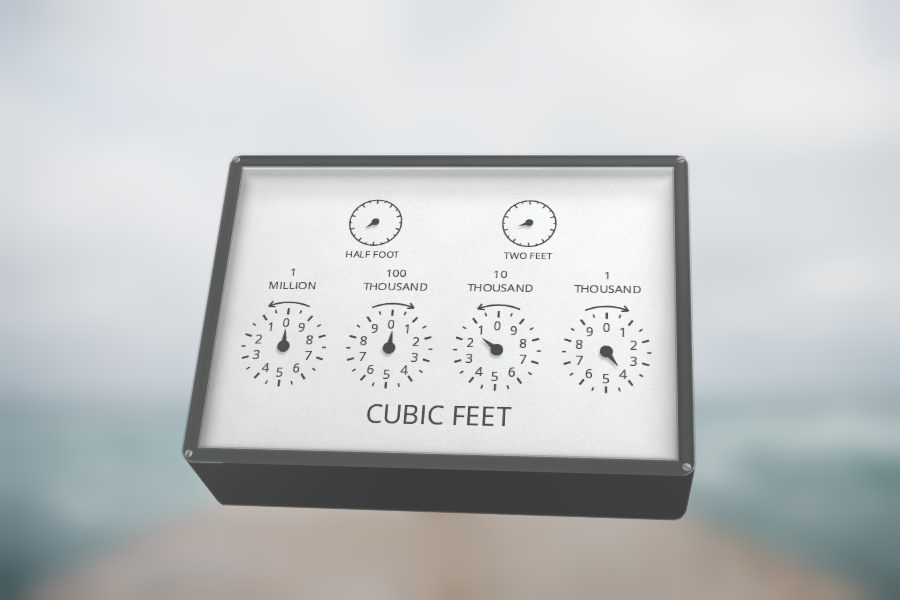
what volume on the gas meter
1400 ft³
